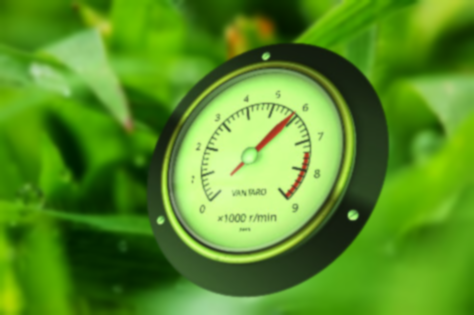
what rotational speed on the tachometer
6000 rpm
